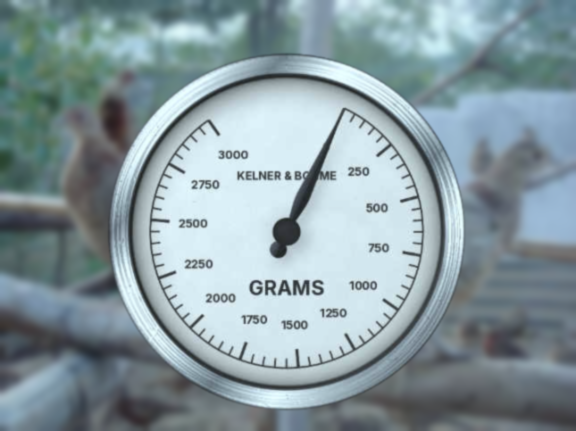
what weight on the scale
0 g
